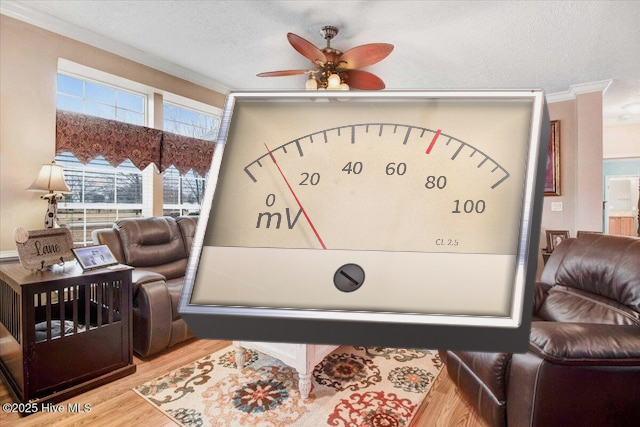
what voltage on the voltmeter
10 mV
